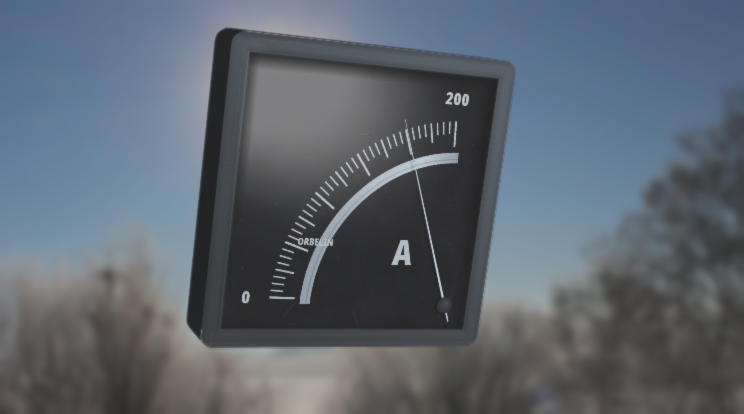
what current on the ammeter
160 A
